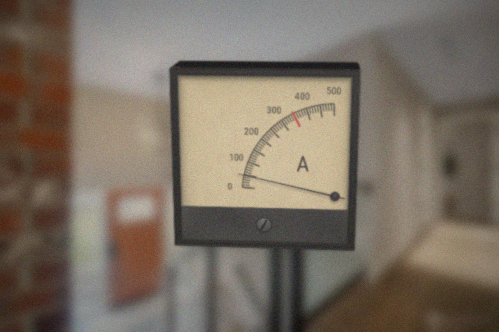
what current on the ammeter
50 A
